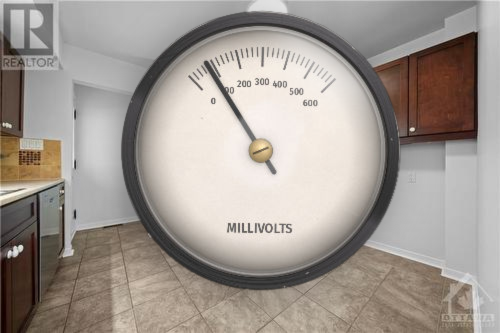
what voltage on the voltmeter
80 mV
